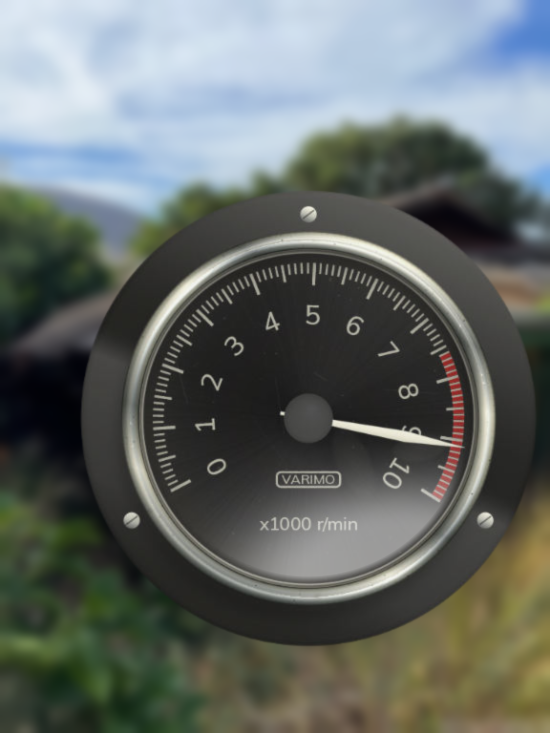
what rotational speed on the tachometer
9100 rpm
